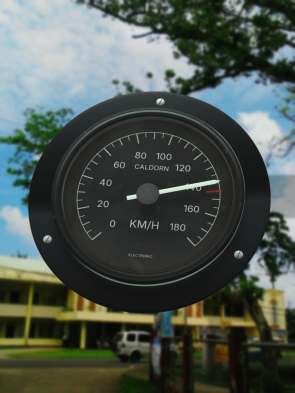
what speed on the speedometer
140 km/h
